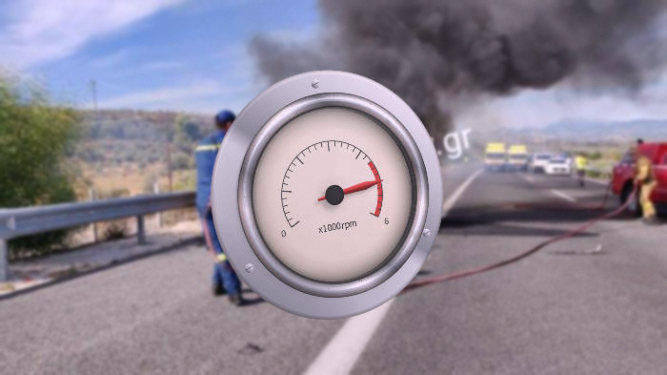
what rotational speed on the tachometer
5000 rpm
